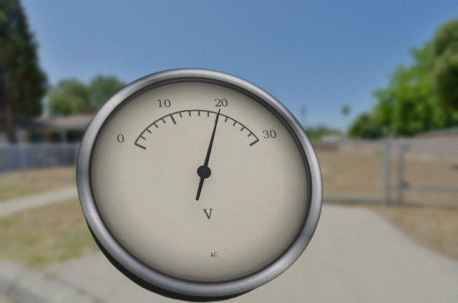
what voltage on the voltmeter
20 V
